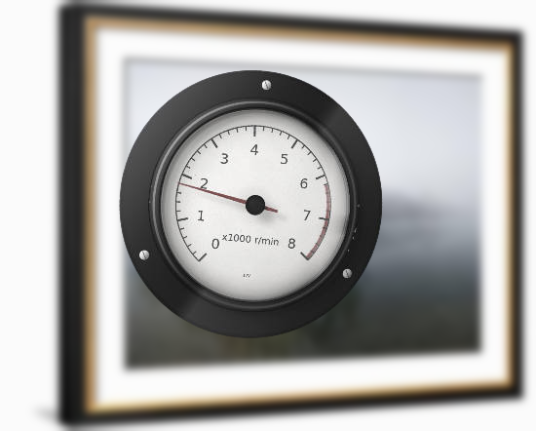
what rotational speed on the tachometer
1800 rpm
